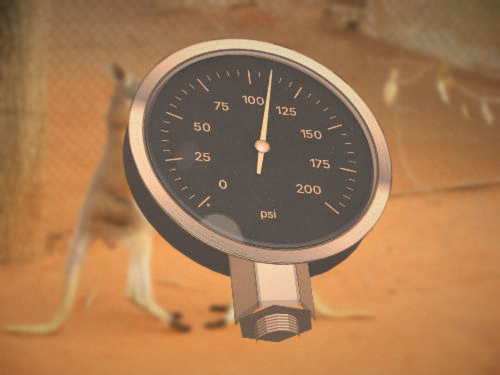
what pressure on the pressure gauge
110 psi
